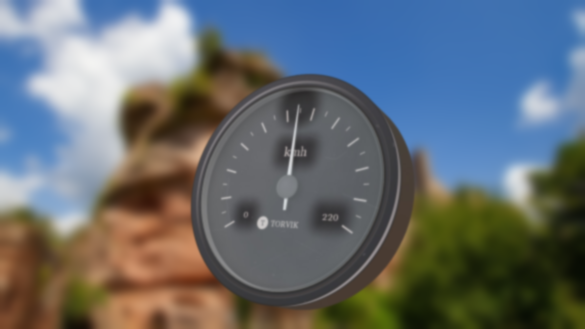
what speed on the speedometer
110 km/h
